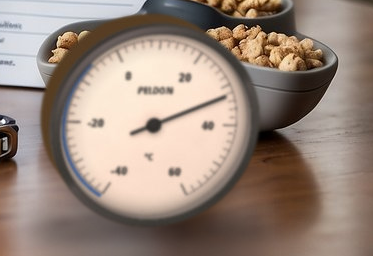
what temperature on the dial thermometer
32 °C
